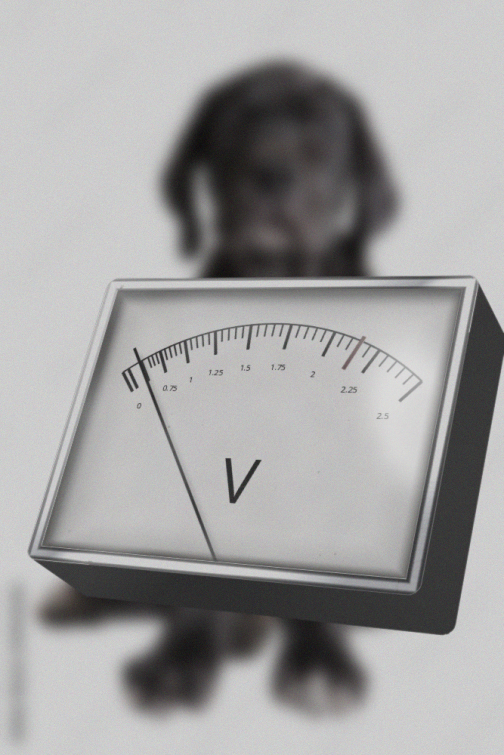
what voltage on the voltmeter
0.5 V
